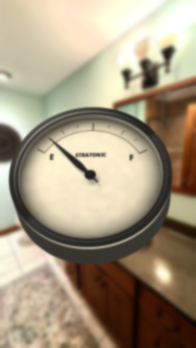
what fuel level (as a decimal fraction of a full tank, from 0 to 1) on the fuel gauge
0.125
